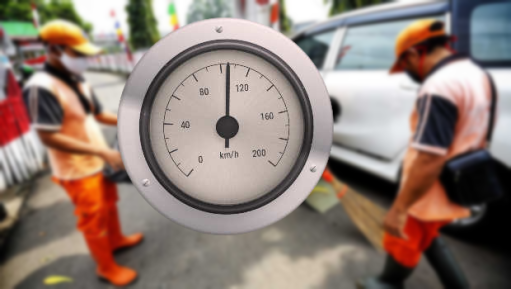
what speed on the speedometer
105 km/h
